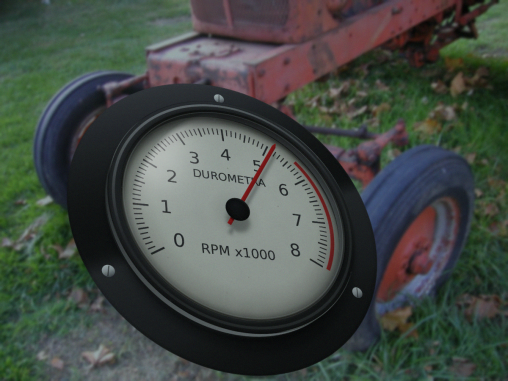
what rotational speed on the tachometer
5100 rpm
